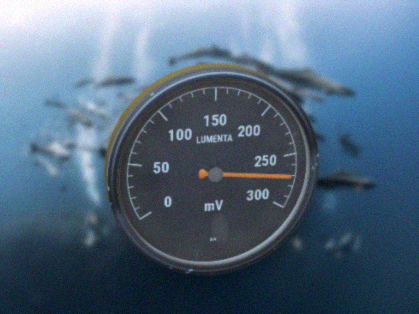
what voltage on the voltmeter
270 mV
